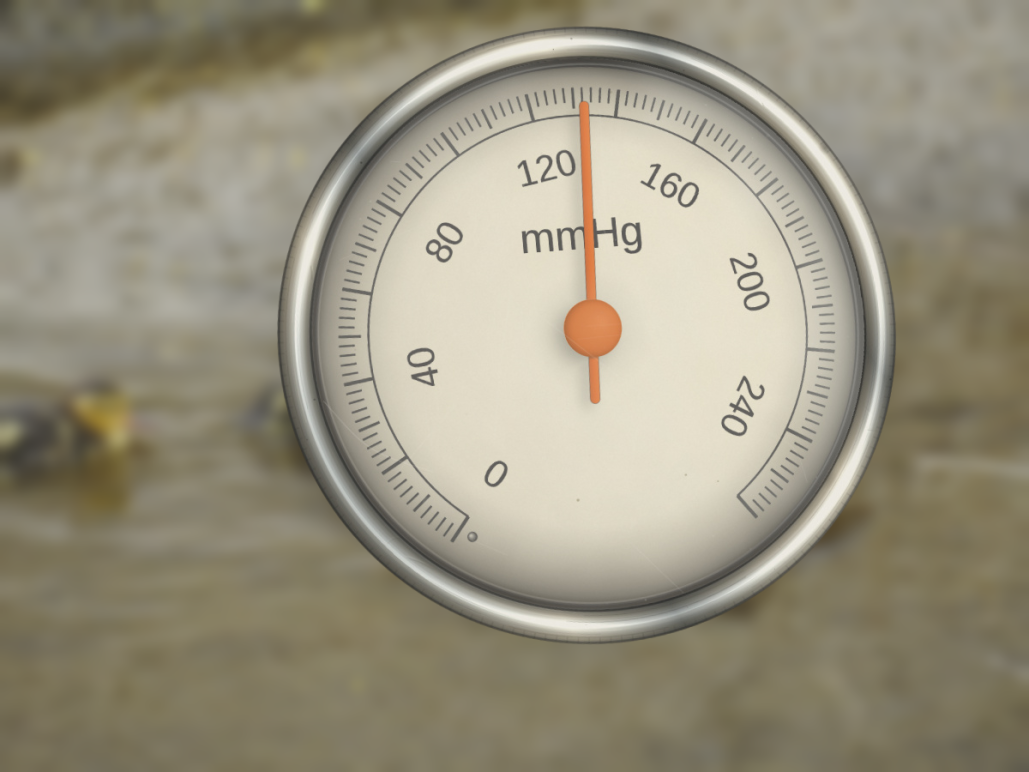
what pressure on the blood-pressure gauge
132 mmHg
